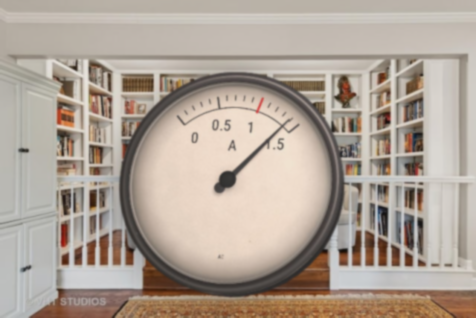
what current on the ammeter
1.4 A
